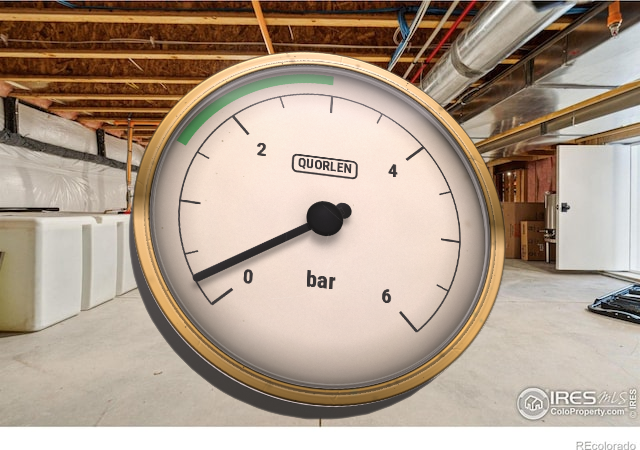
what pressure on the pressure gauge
0.25 bar
